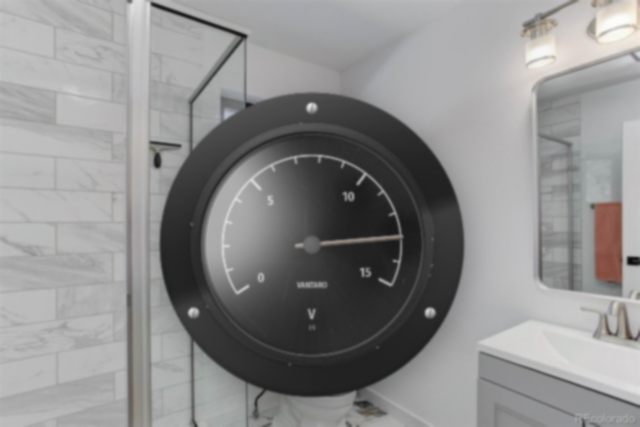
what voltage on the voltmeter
13 V
